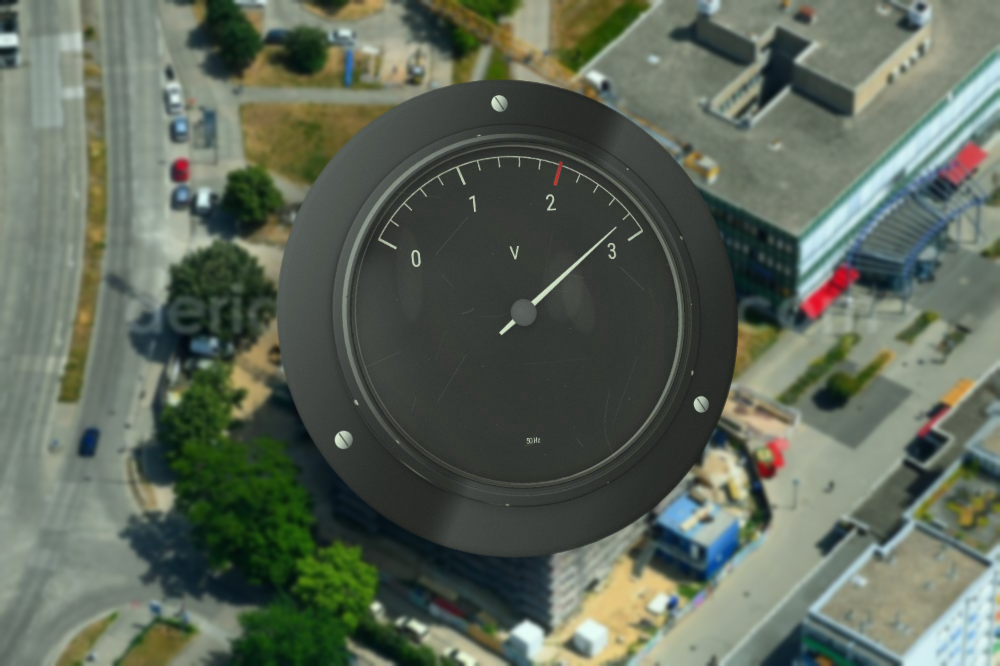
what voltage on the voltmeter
2.8 V
